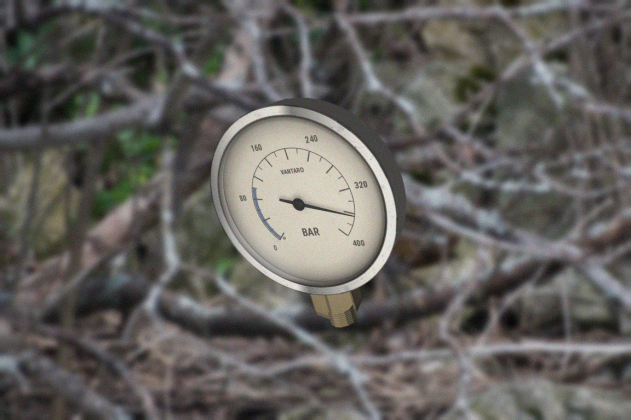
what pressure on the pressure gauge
360 bar
